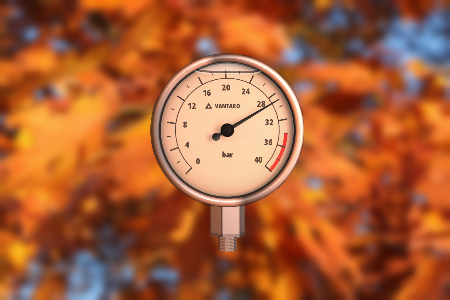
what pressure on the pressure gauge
29 bar
